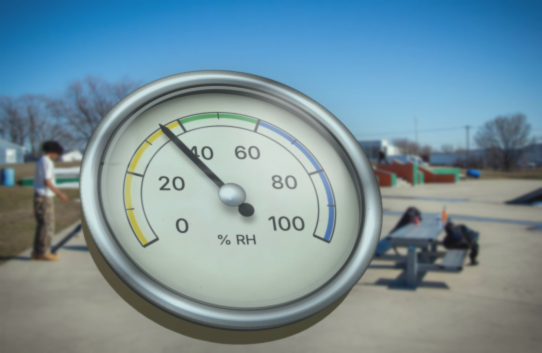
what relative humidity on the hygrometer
35 %
